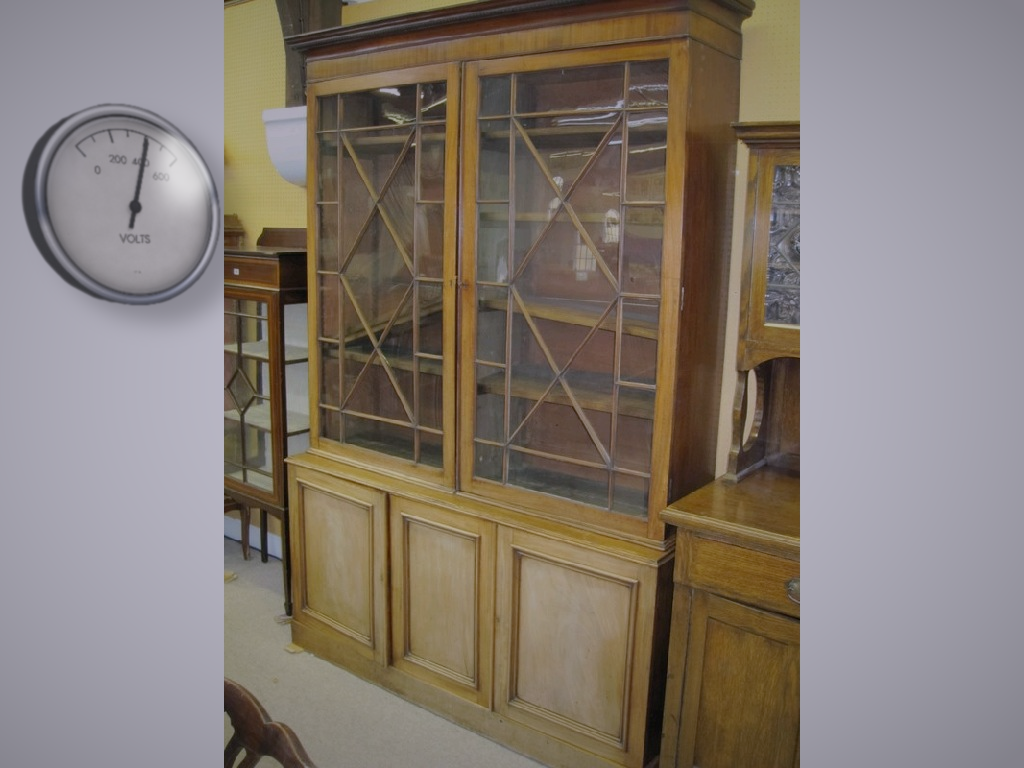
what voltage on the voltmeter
400 V
